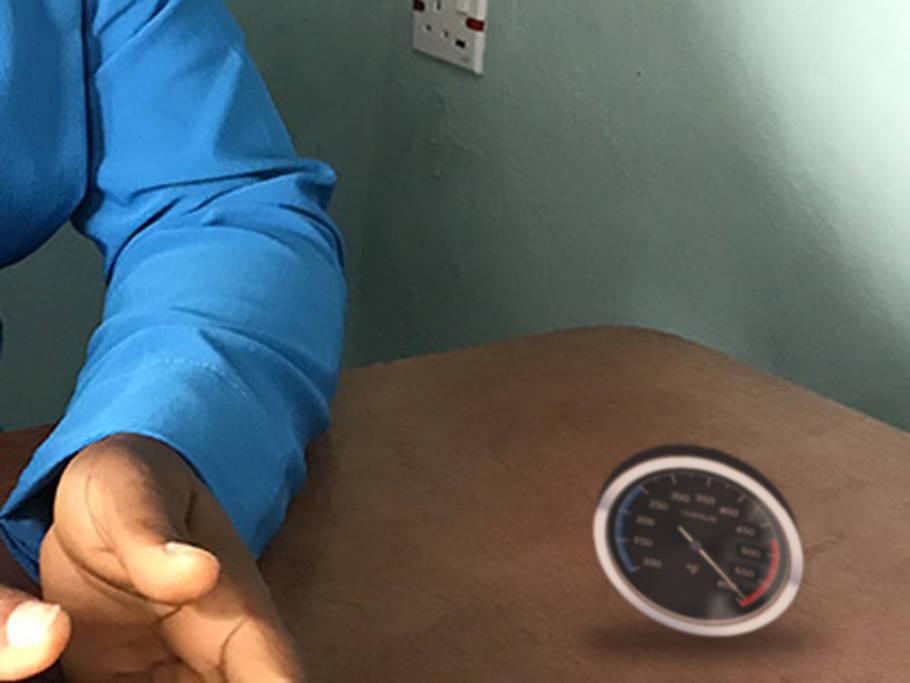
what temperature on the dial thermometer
587.5 °F
